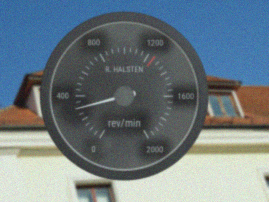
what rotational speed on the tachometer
300 rpm
